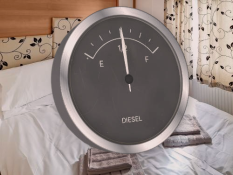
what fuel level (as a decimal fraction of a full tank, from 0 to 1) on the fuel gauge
0.5
